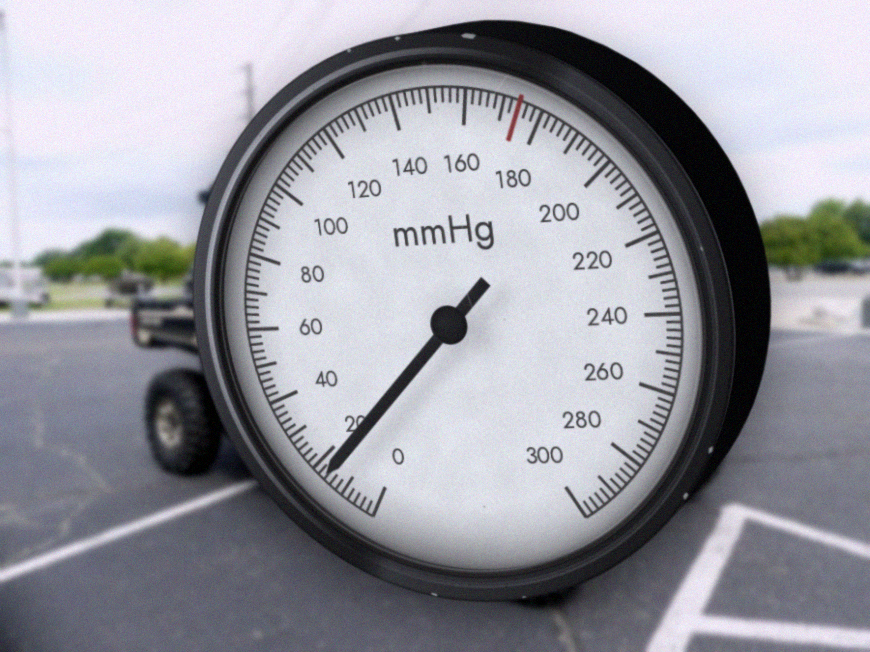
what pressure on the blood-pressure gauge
16 mmHg
